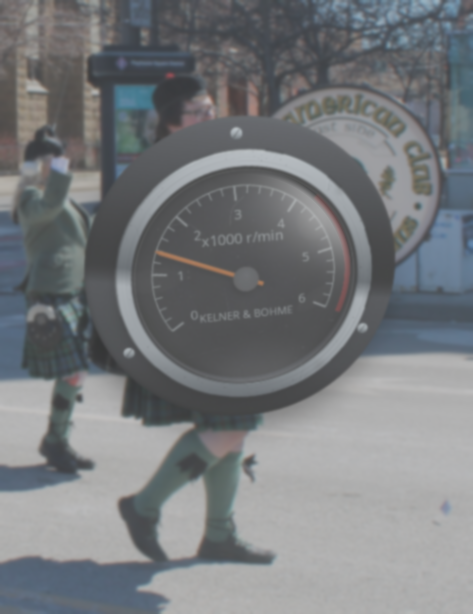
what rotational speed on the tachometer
1400 rpm
